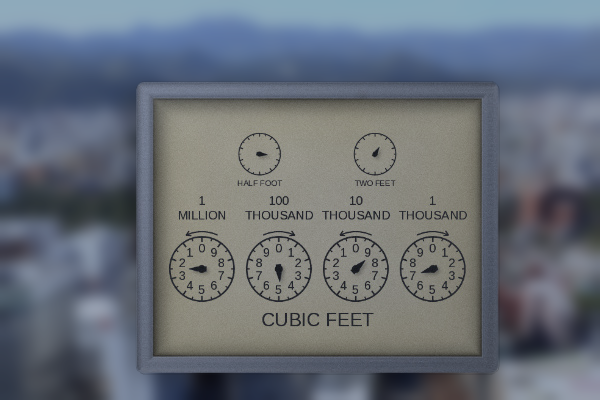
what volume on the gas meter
248700 ft³
